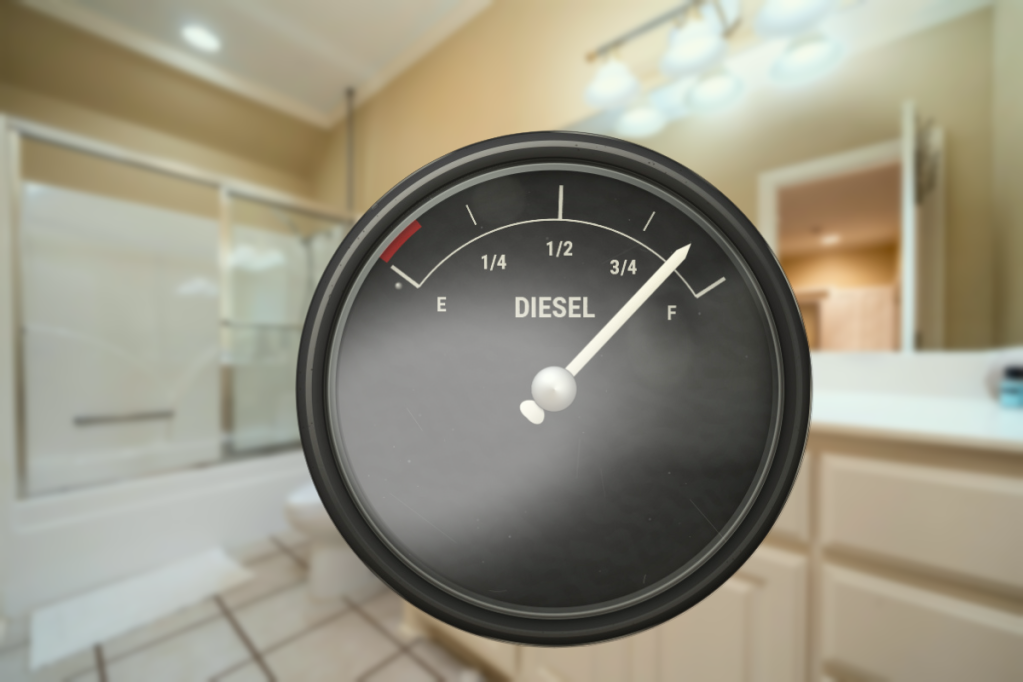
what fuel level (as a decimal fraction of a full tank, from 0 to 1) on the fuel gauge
0.875
